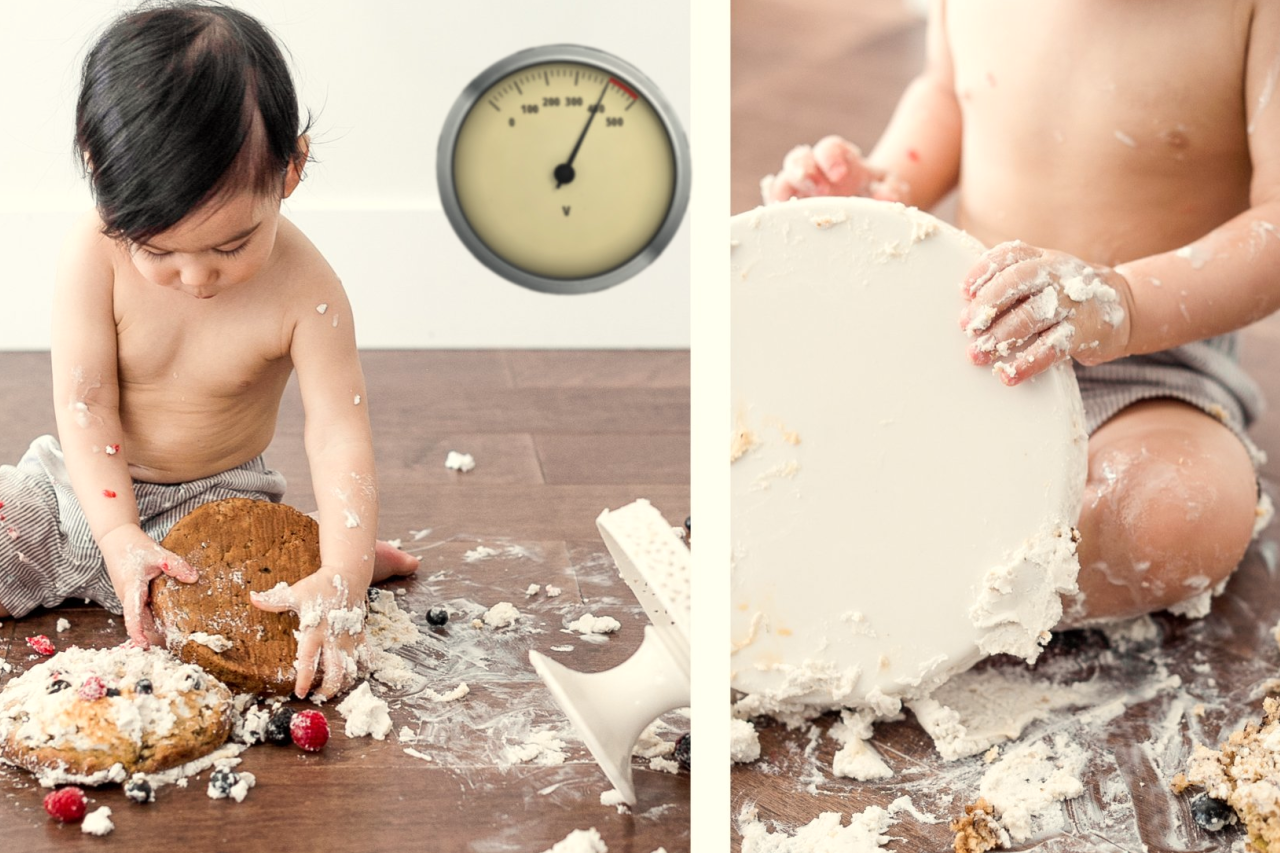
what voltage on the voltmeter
400 V
